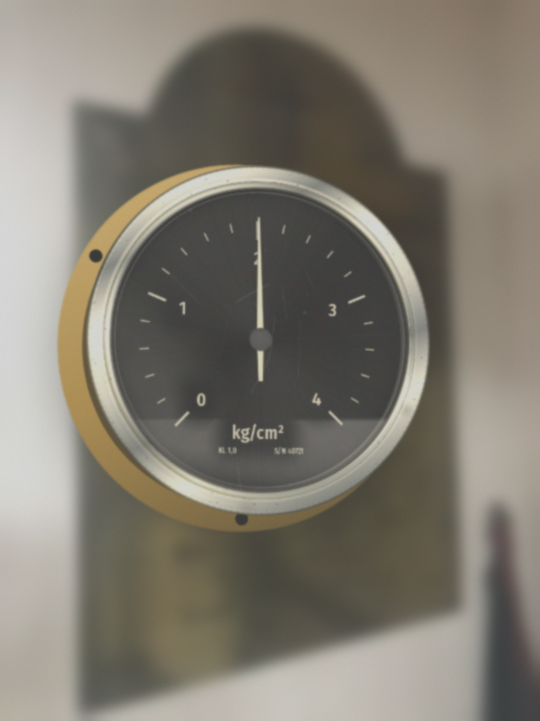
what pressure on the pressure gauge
2 kg/cm²
